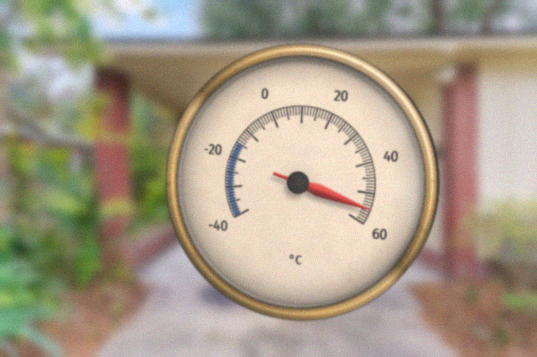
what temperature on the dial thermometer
55 °C
